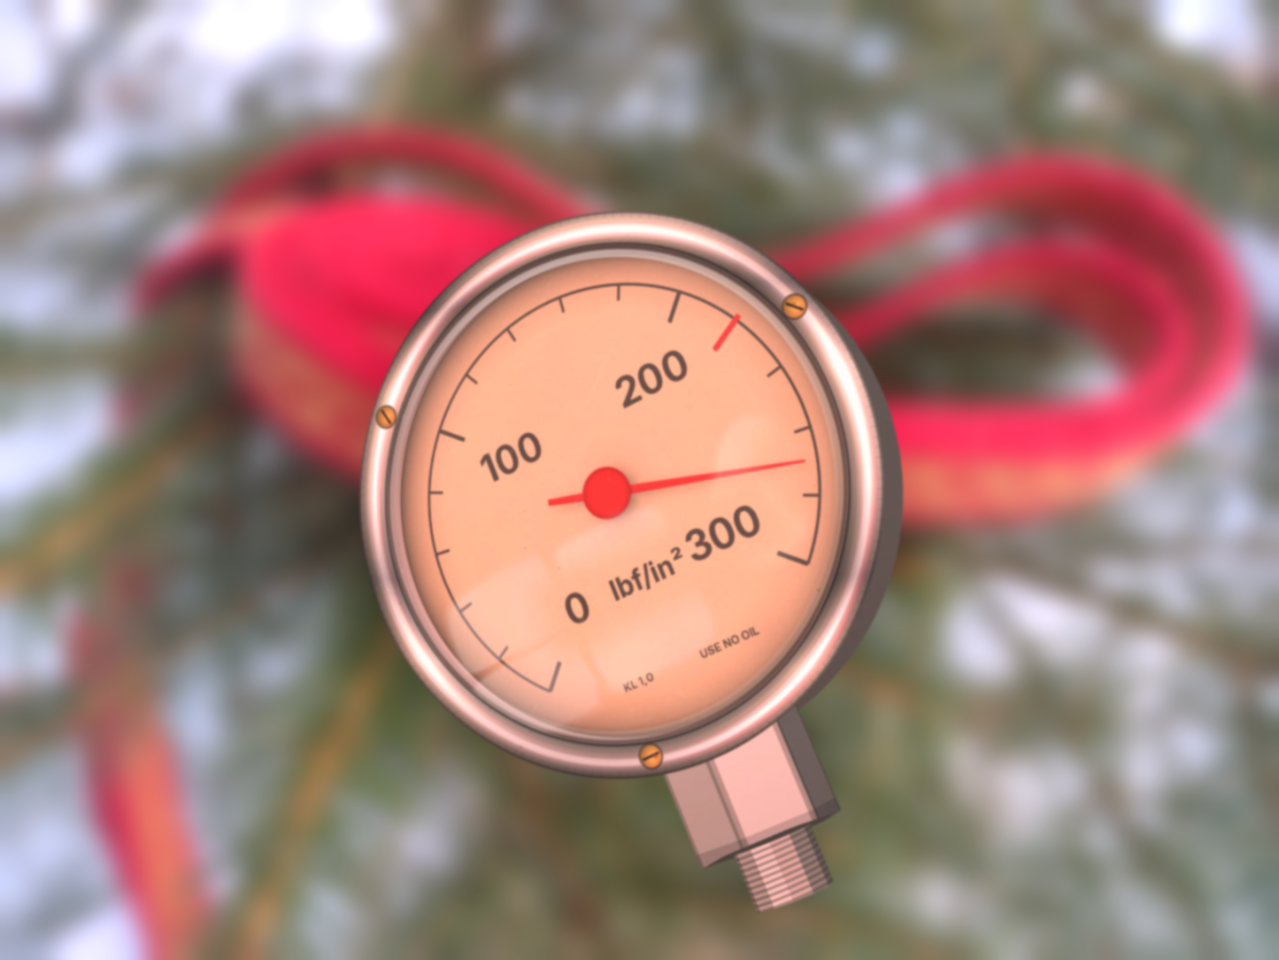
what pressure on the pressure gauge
270 psi
